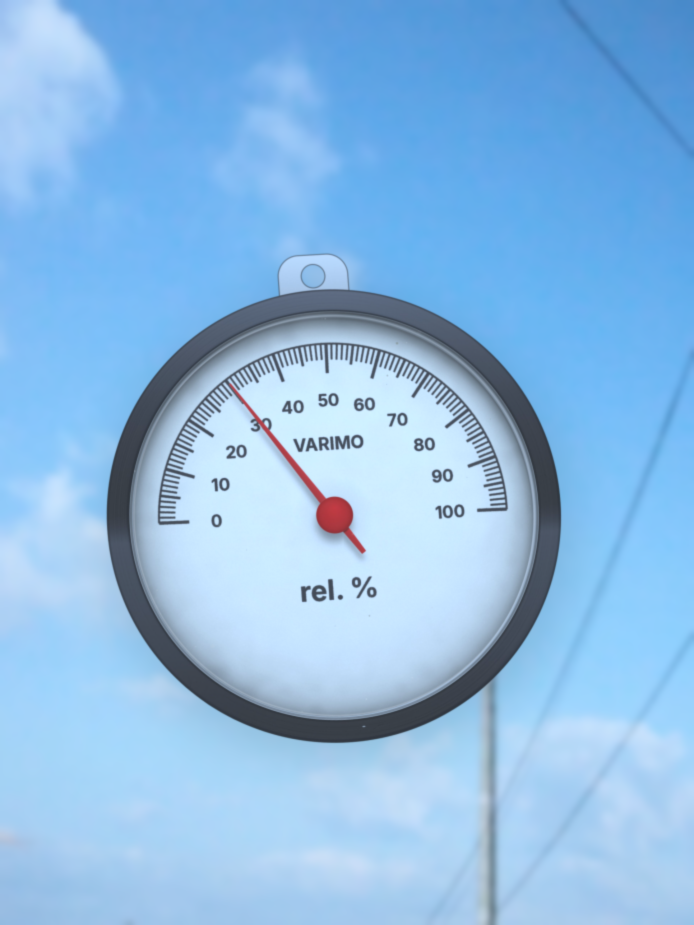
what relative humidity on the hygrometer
30 %
